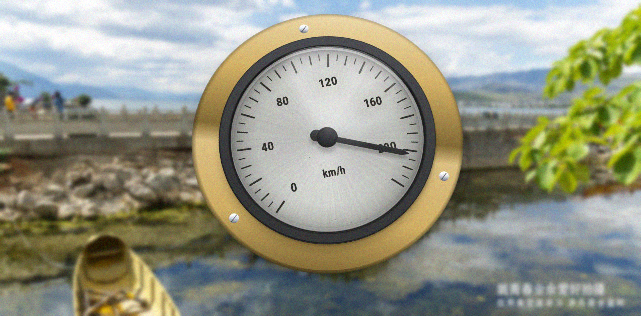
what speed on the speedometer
202.5 km/h
